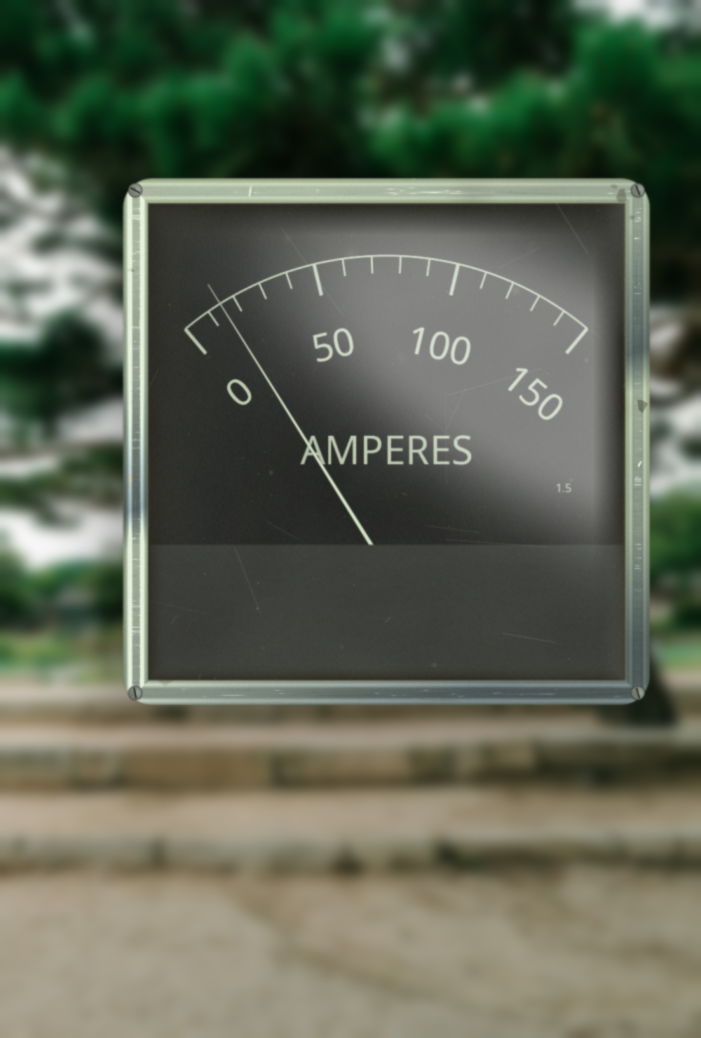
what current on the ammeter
15 A
